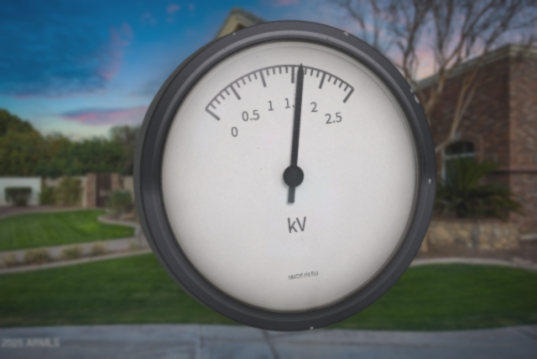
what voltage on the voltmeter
1.6 kV
